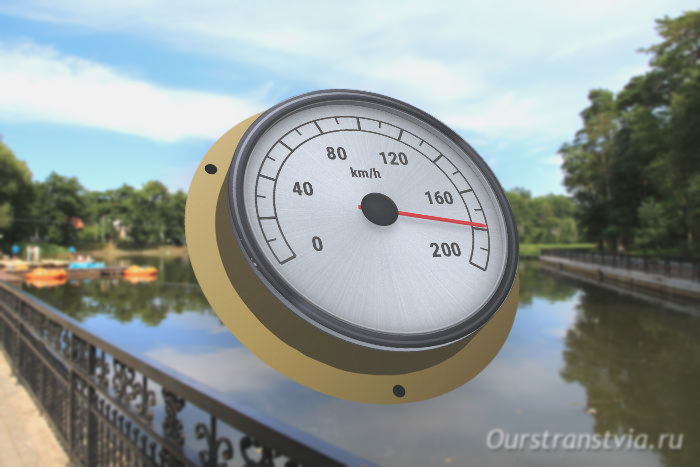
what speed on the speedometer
180 km/h
